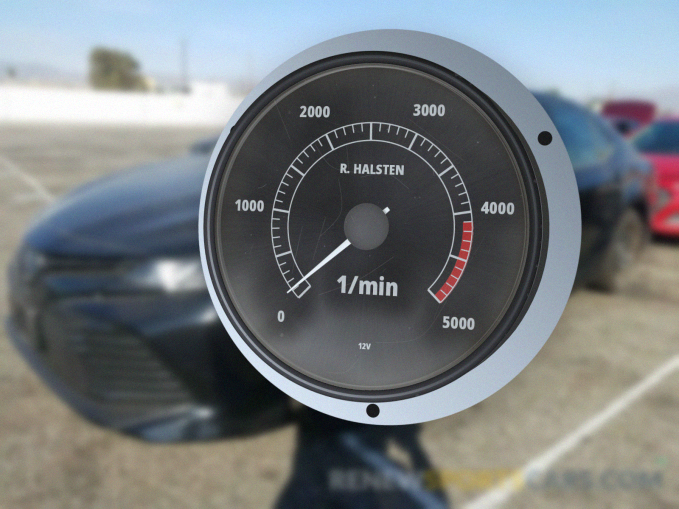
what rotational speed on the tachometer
100 rpm
